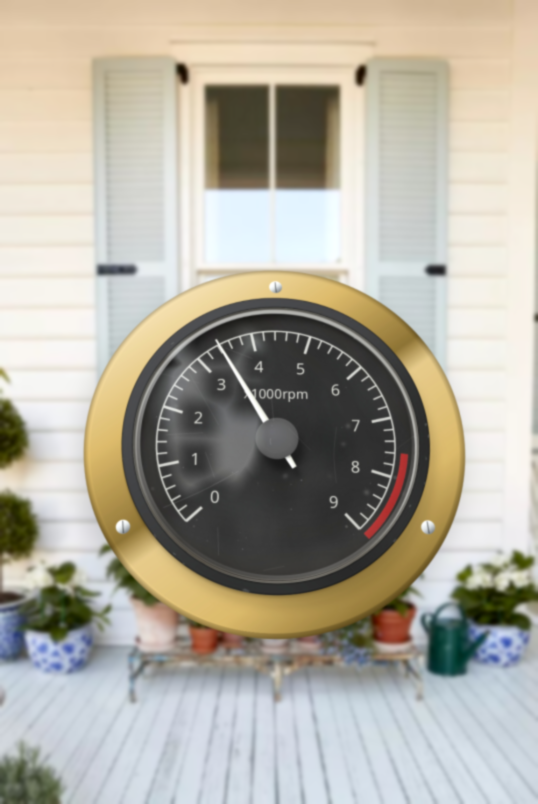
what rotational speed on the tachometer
3400 rpm
